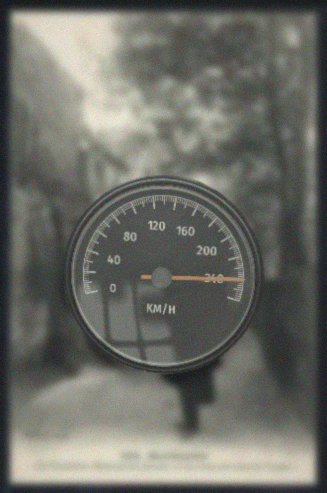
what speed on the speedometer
240 km/h
